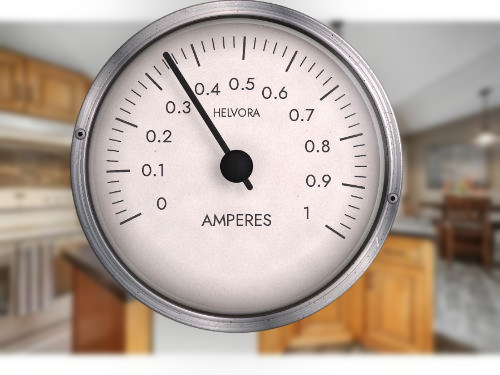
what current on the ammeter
0.35 A
